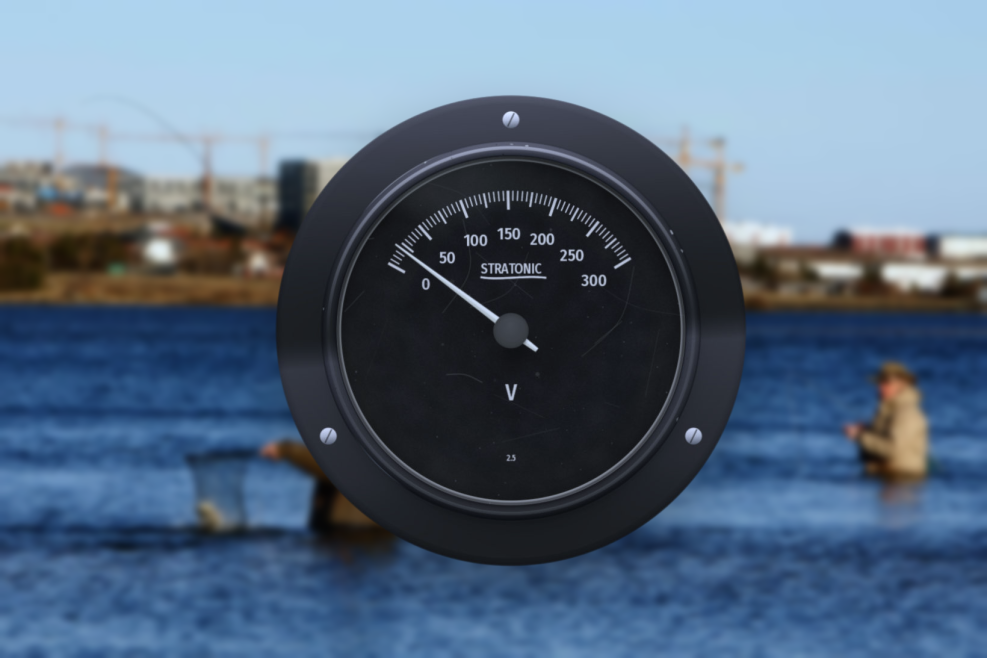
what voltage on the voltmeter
20 V
